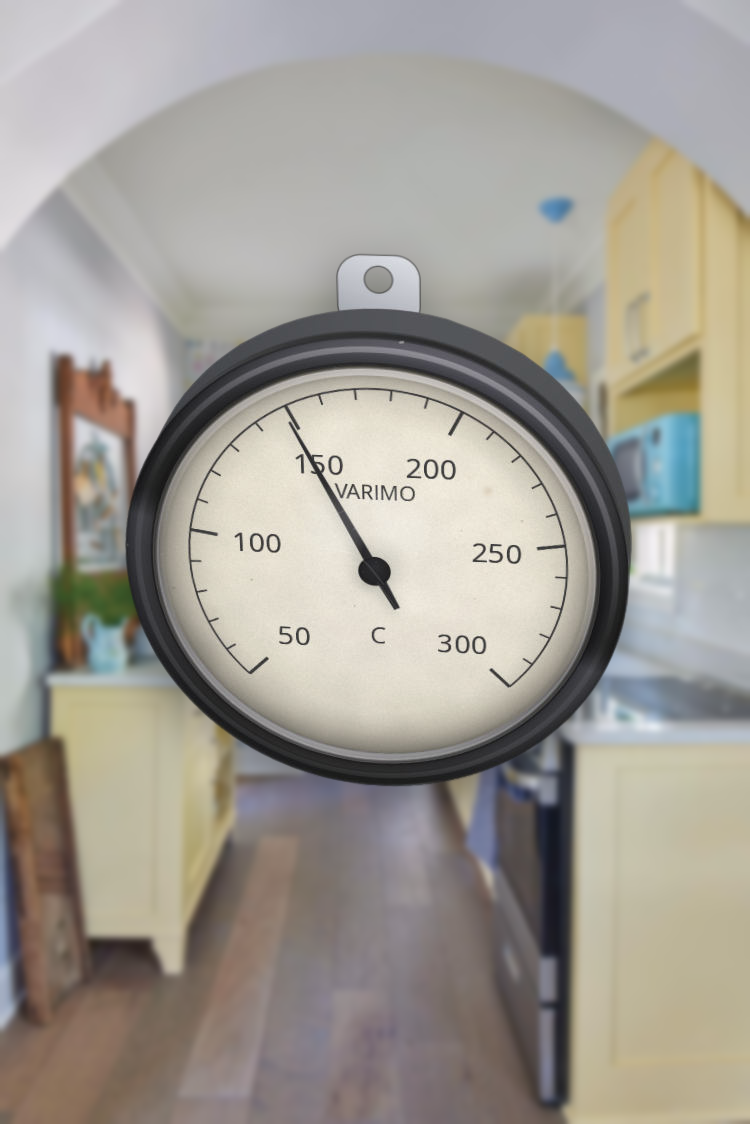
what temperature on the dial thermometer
150 °C
